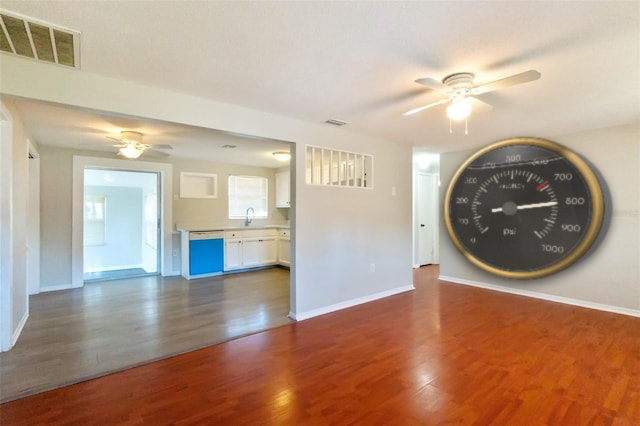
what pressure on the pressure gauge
800 psi
